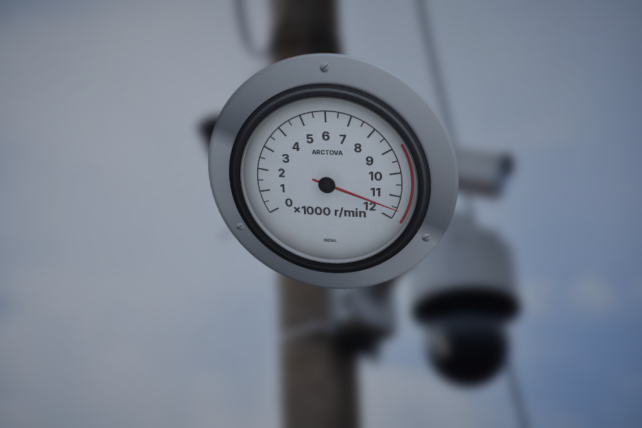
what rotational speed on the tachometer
11500 rpm
